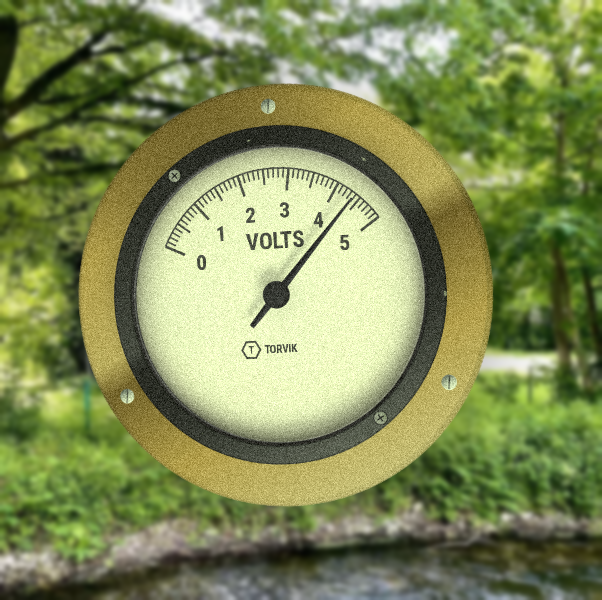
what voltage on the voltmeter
4.4 V
